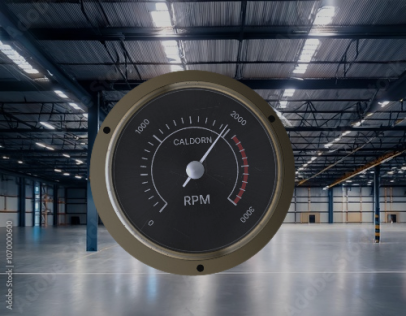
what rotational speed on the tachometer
1950 rpm
